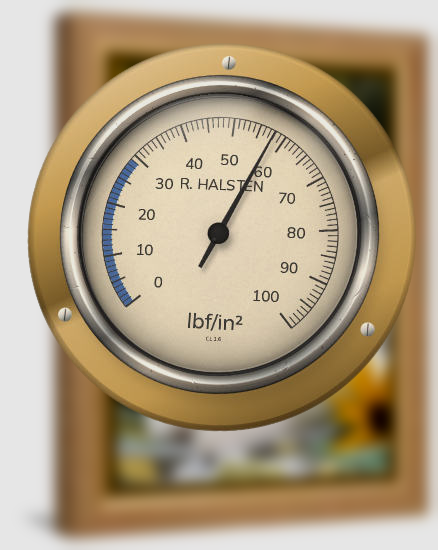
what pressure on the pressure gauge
58 psi
